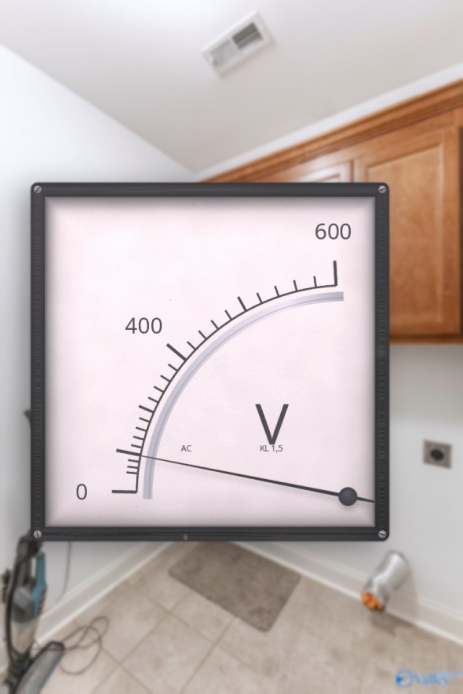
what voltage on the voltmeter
200 V
